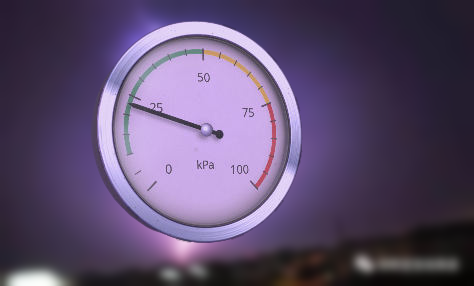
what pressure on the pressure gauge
22.5 kPa
